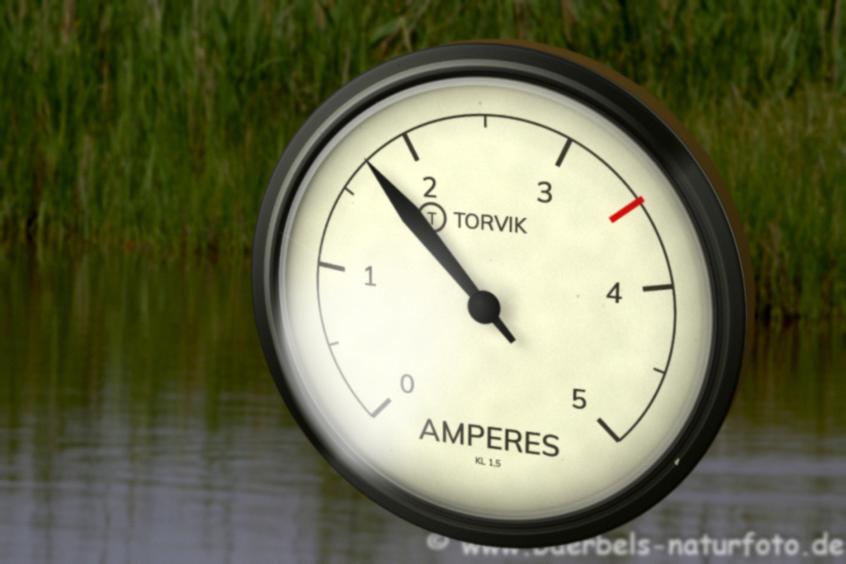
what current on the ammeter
1.75 A
